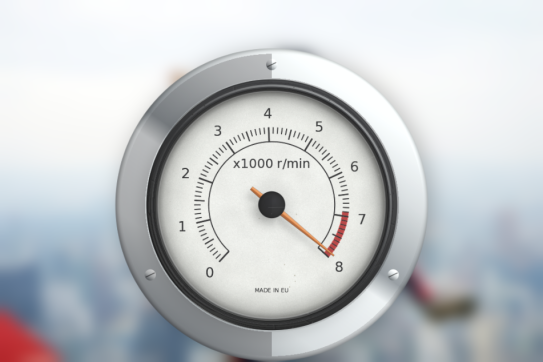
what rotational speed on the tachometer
7900 rpm
